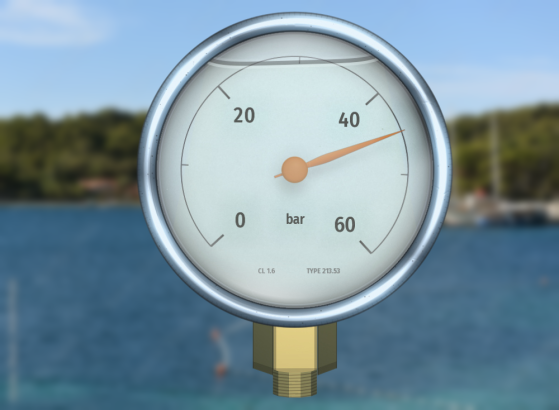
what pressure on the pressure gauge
45 bar
